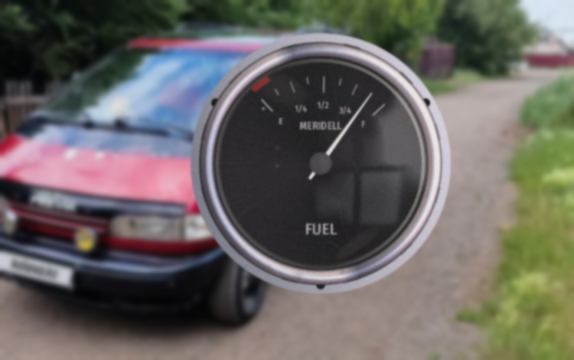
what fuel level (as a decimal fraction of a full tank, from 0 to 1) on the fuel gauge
0.875
